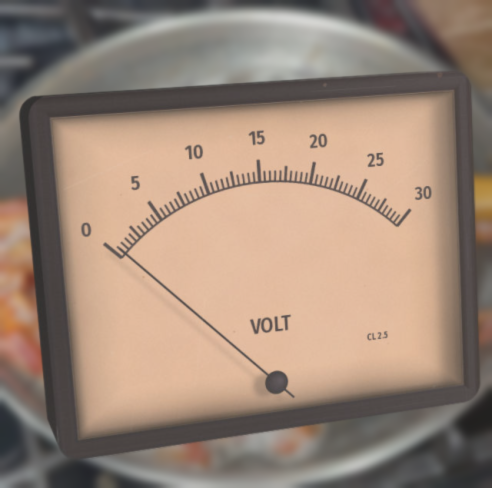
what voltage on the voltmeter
0.5 V
